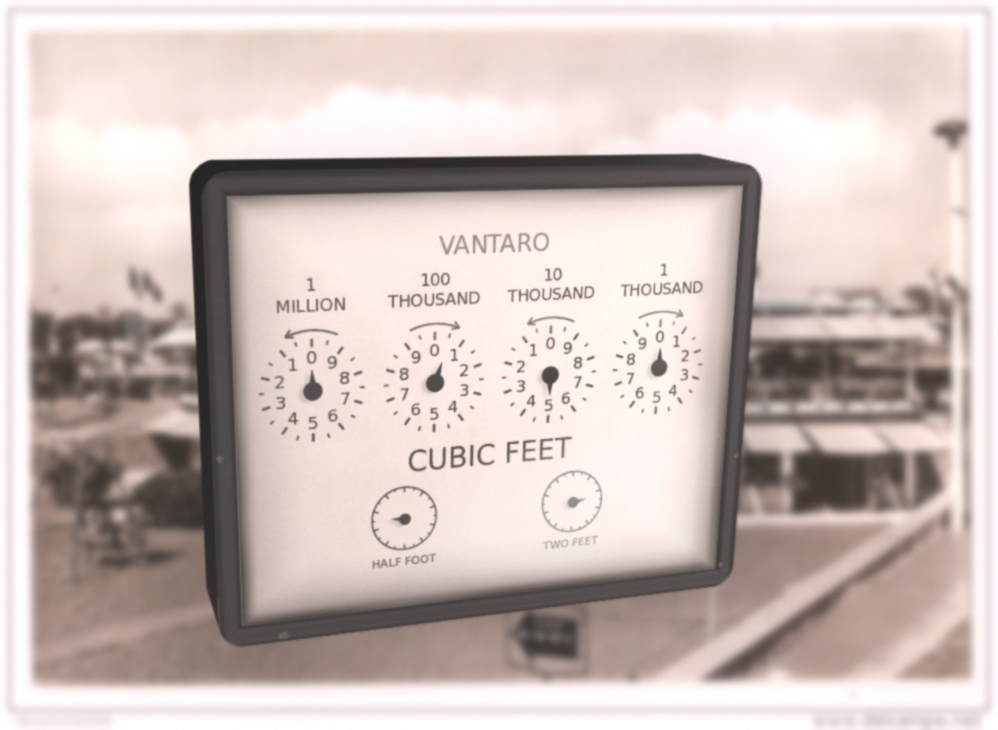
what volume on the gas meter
5000 ft³
